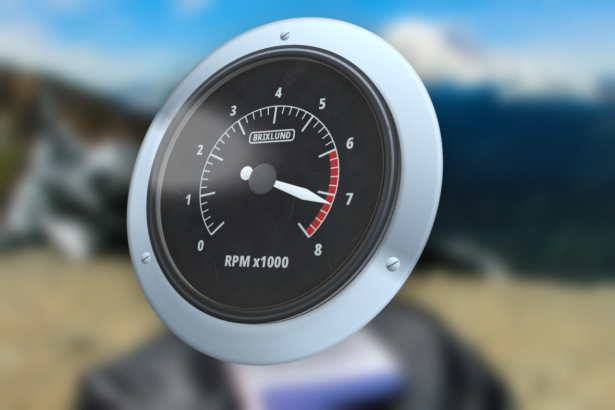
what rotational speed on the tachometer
7200 rpm
